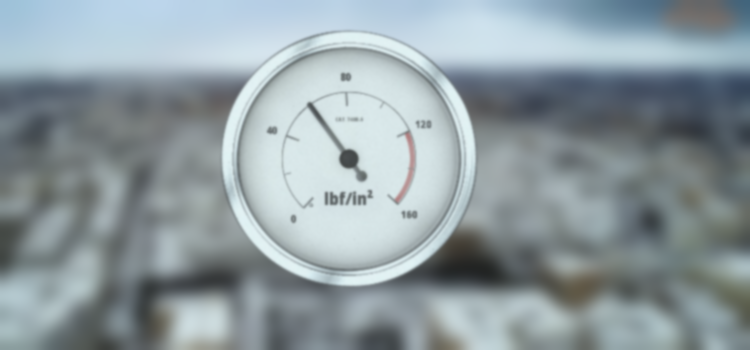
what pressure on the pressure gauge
60 psi
